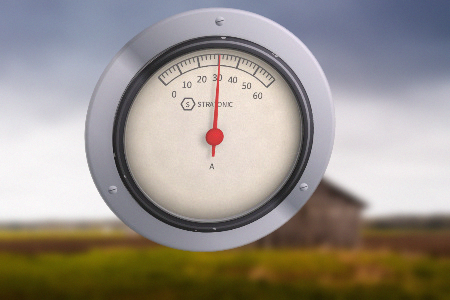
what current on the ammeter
30 A
